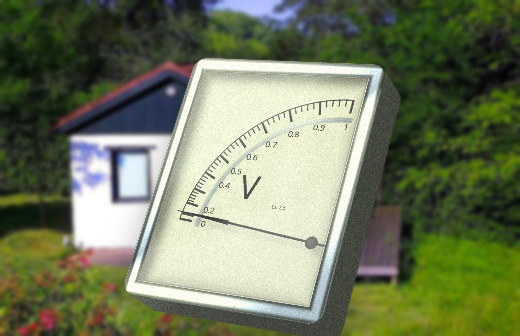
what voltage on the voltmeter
0.1 V
